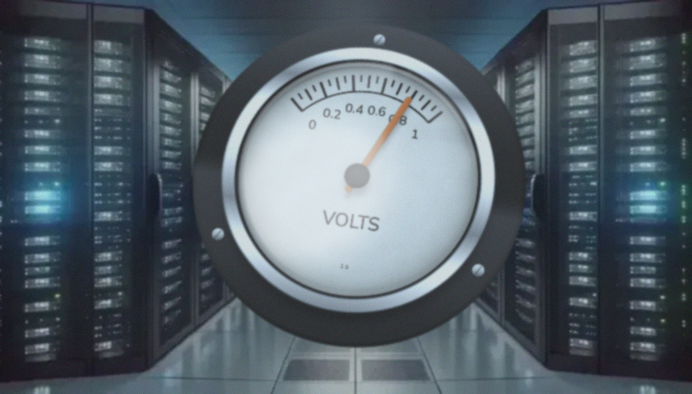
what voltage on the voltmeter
0.8 V
